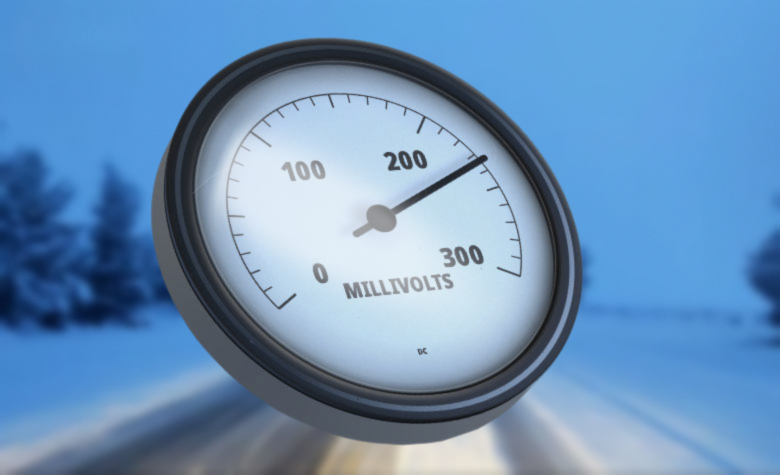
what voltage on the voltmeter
235 mV
